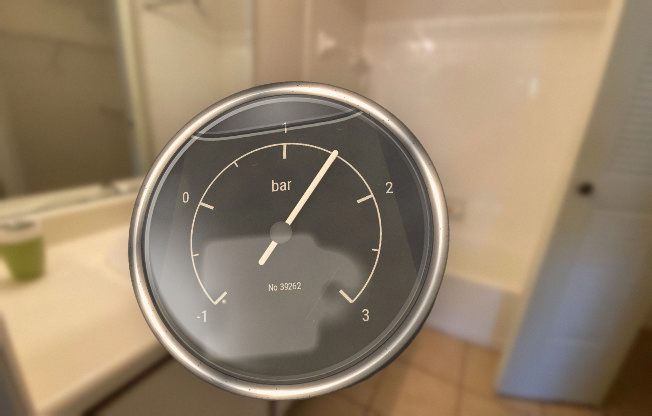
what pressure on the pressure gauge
1.5 bar
